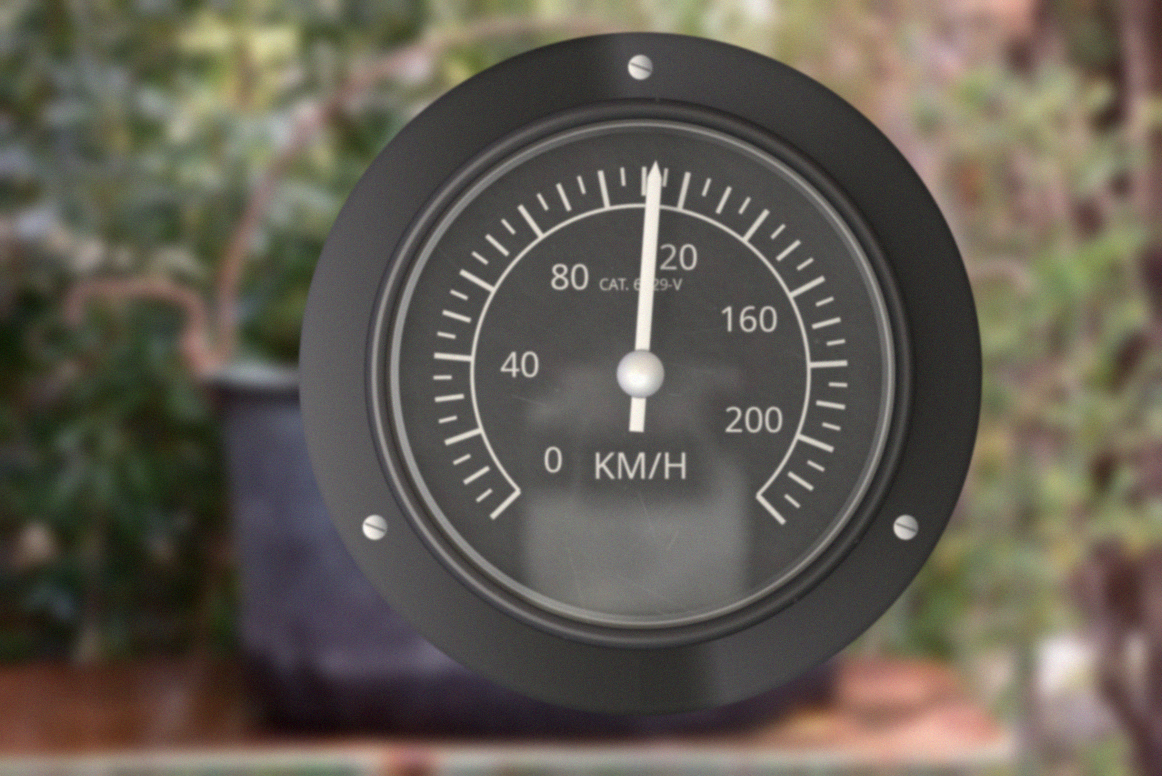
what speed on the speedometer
112.5 km/h
